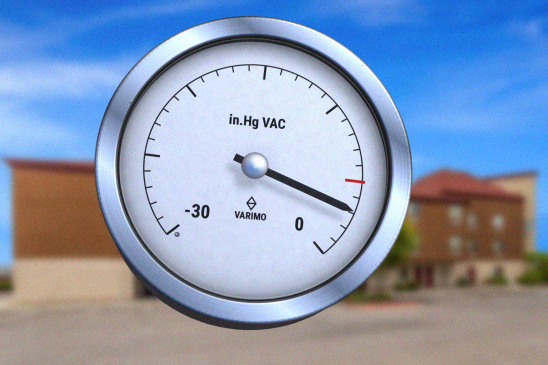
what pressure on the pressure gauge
-3 inHg
